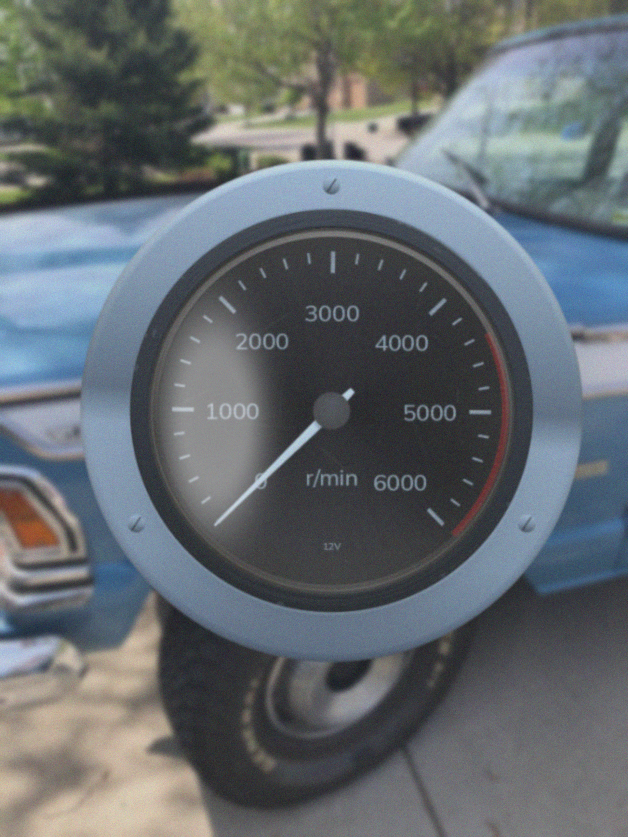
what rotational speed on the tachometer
0 rpm
